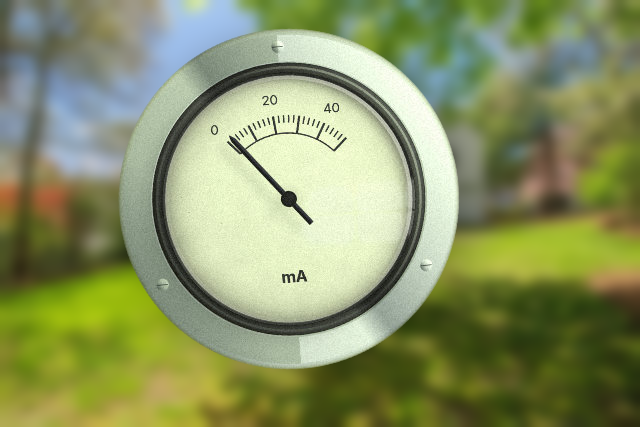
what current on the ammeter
2 mA
